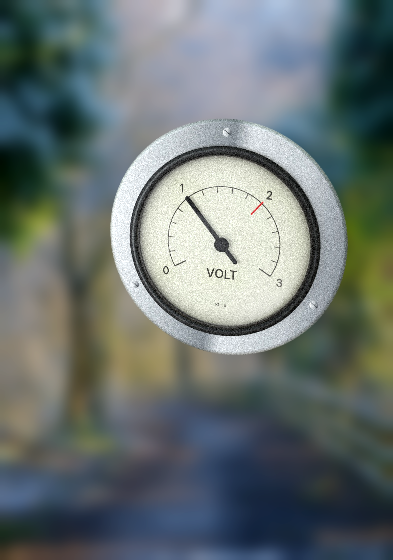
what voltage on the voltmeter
1 V
